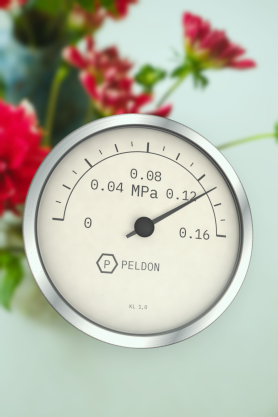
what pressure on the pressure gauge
0.13 MPa
